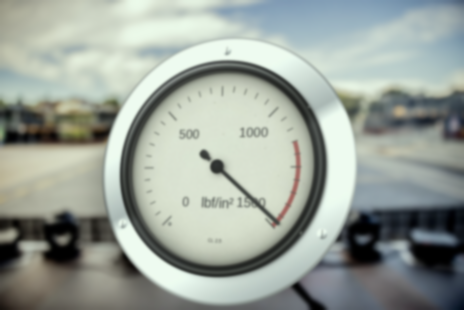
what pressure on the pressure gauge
1475 psi
